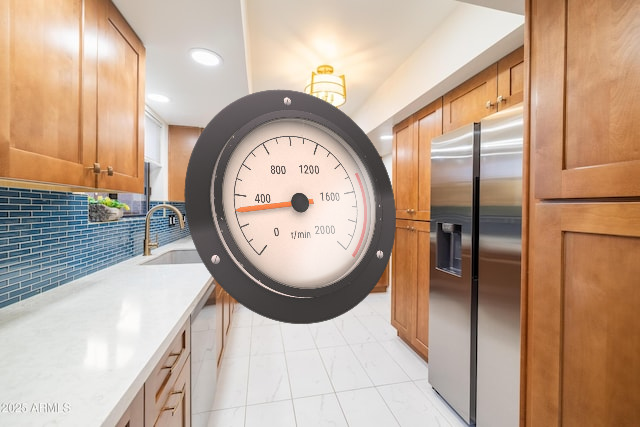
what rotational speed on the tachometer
300 rpm
